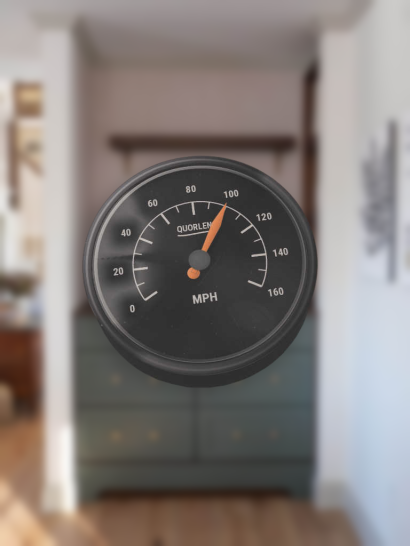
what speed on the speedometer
100 mph
